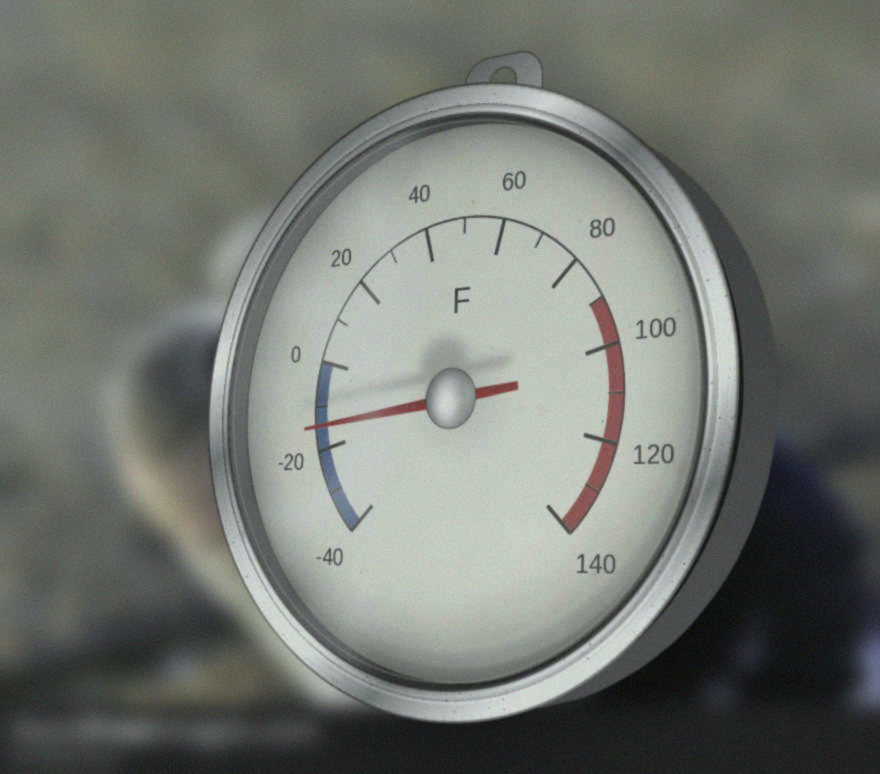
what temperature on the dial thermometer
-15 °F
